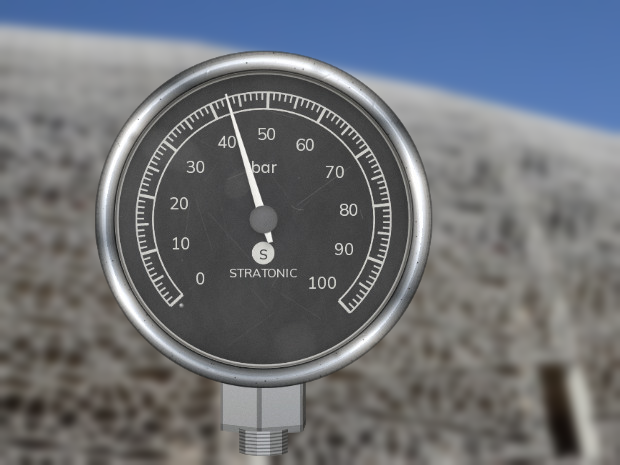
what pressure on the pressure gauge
43 bar
